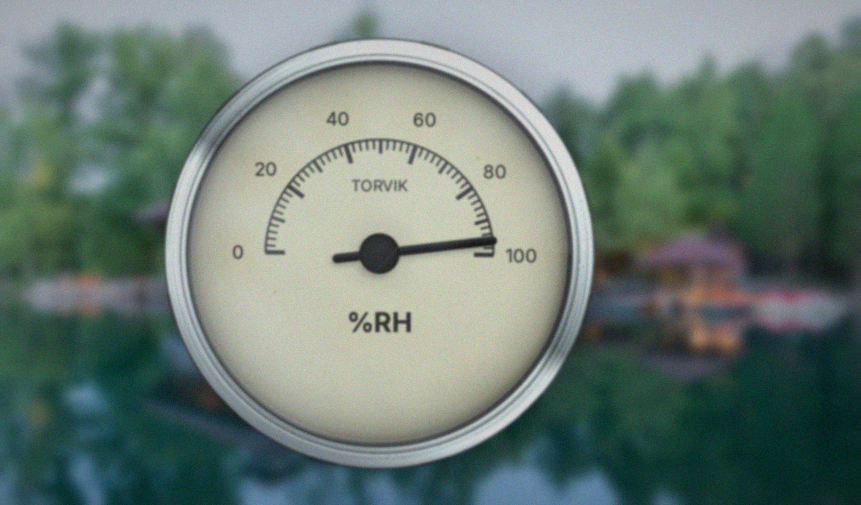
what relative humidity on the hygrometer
96 %
